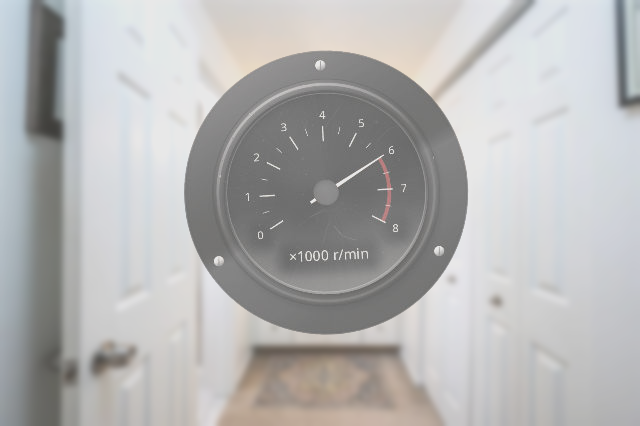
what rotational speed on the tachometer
6000 rpm
